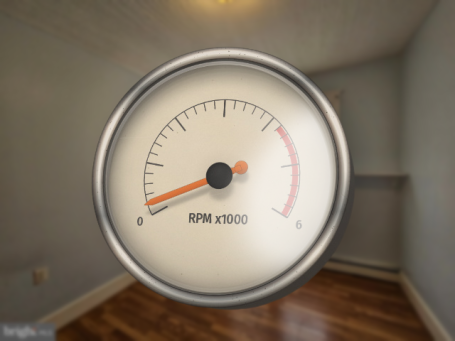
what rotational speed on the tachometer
200 rpm
